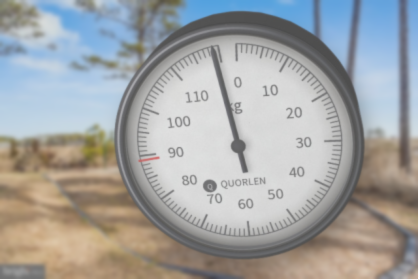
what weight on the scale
119 kg
